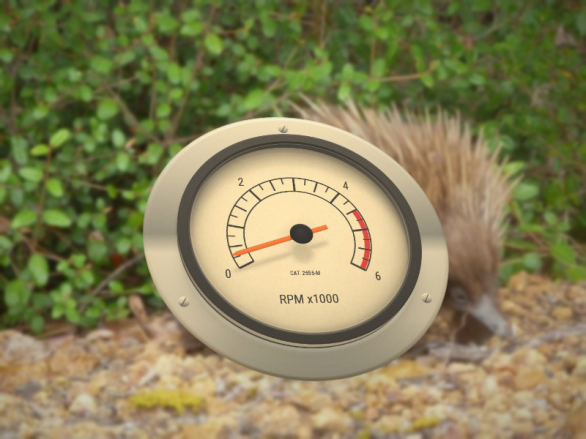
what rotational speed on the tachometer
250 rpm
